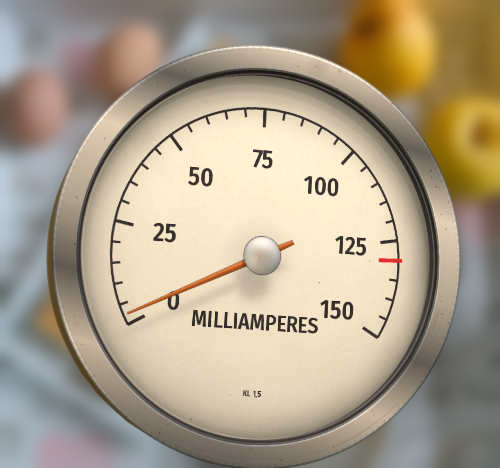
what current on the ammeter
2.5 mA
